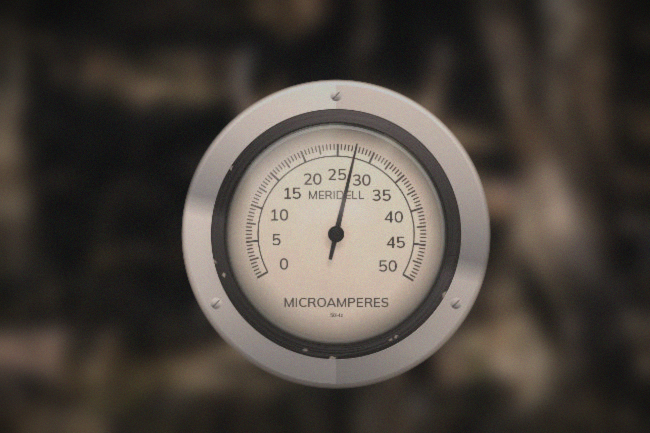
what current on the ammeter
27.5 µA
